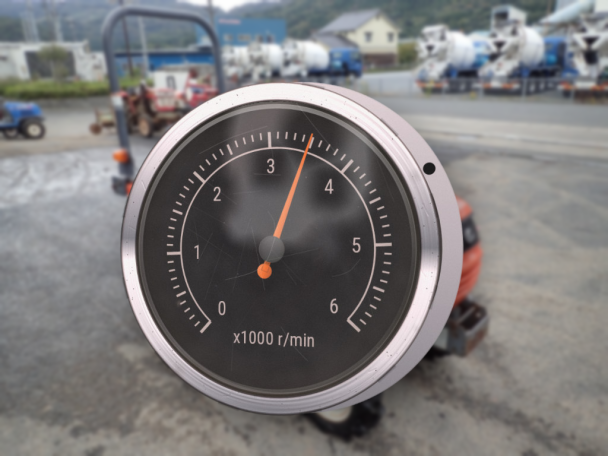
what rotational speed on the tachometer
3500 rpm
